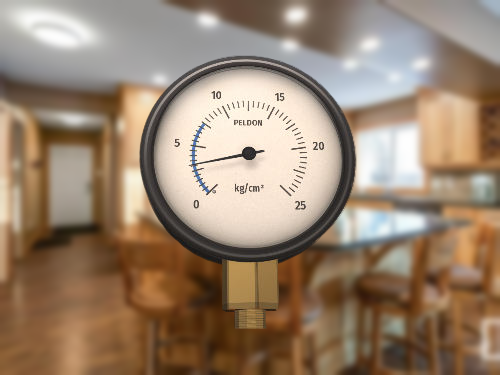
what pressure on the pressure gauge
3 kg/cm²
